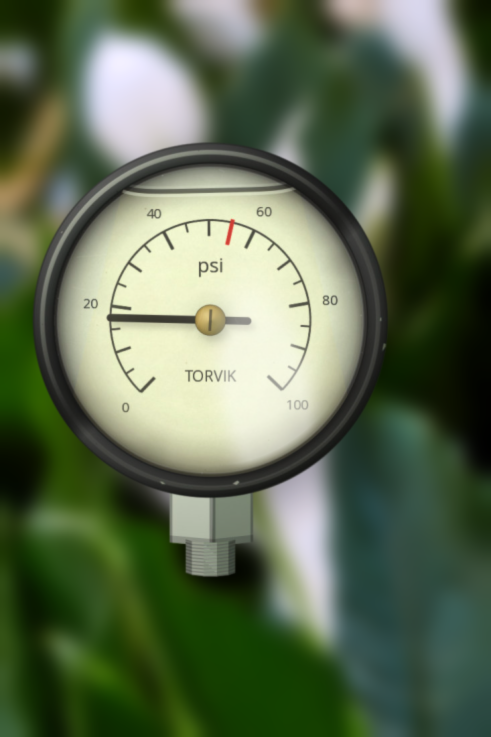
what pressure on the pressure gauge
17.5 psi
